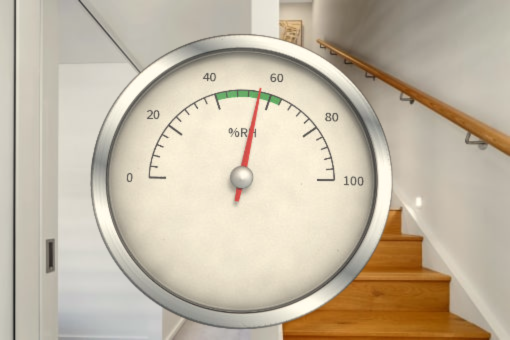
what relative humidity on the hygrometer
56 %
